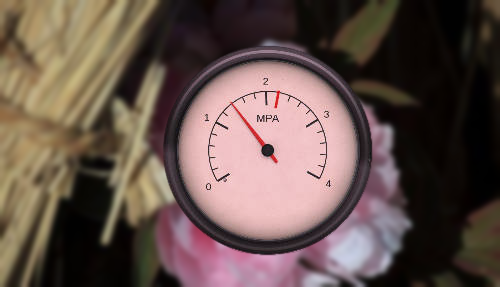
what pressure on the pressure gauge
1.4 MPa
